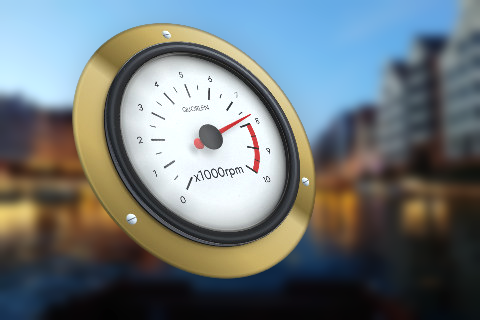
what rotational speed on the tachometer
7750 rpm
